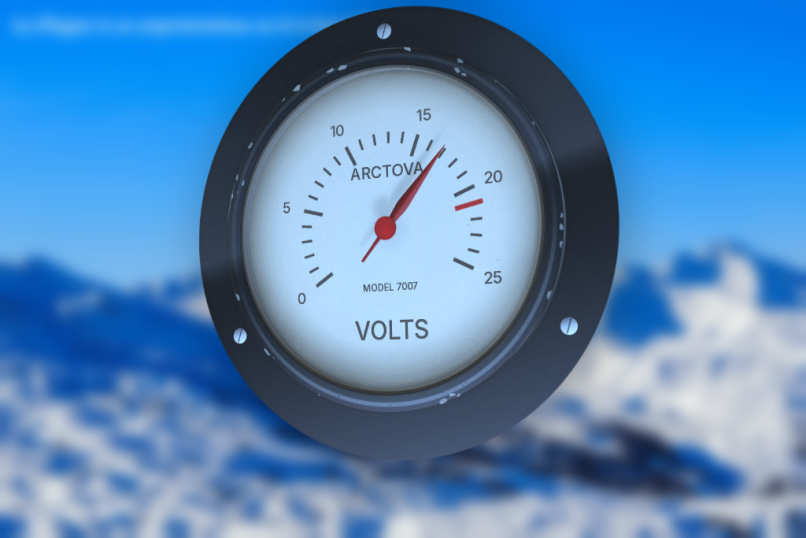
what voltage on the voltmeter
17 V
